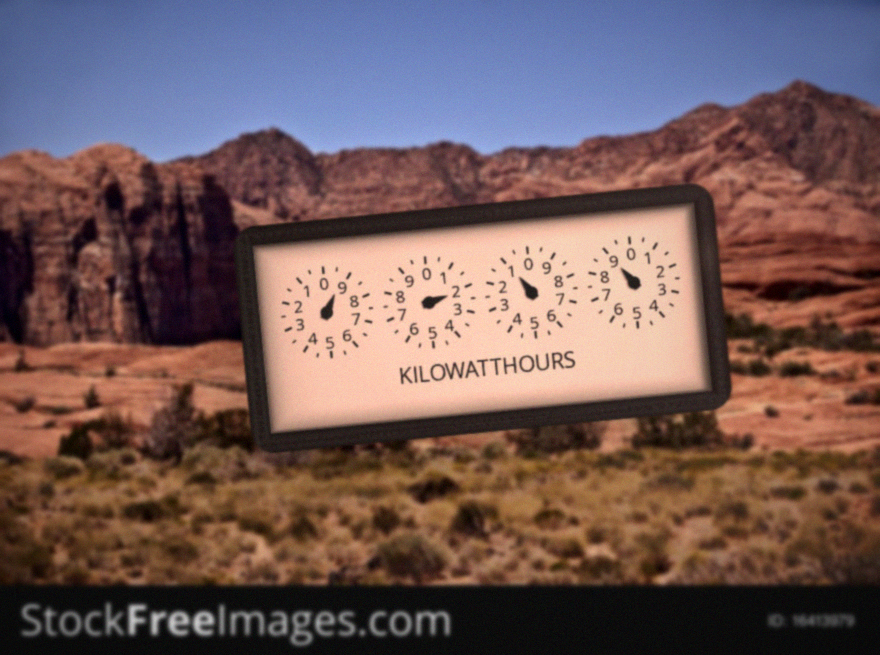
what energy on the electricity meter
9209 kWh
